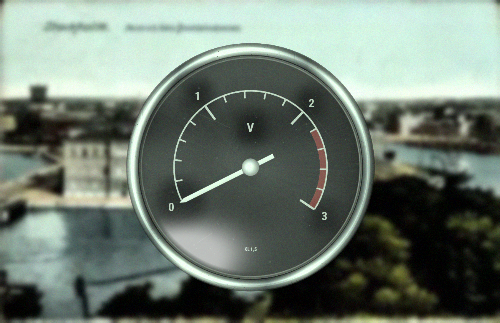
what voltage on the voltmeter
0 V
